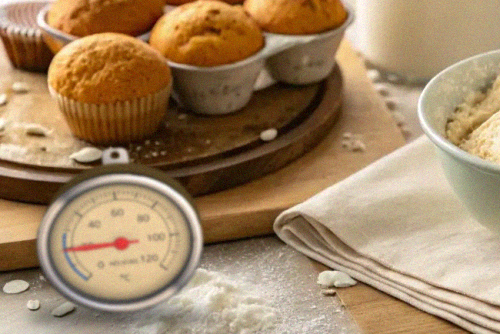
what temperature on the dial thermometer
20 °C
